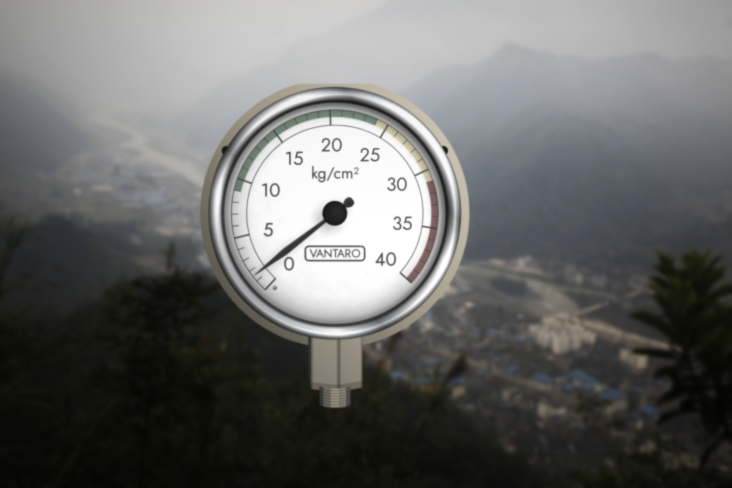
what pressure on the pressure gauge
1.5 kg/cm²
